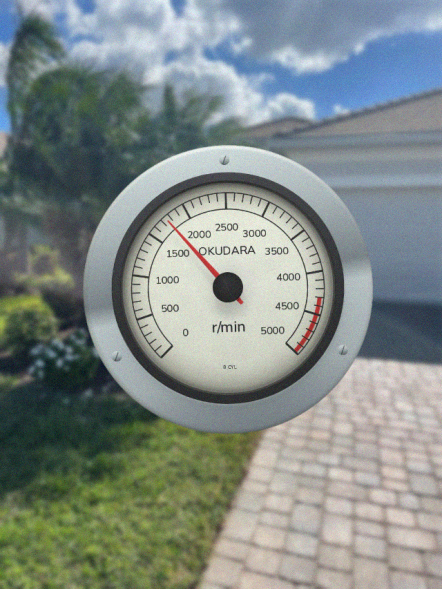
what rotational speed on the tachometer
1750 rpm
